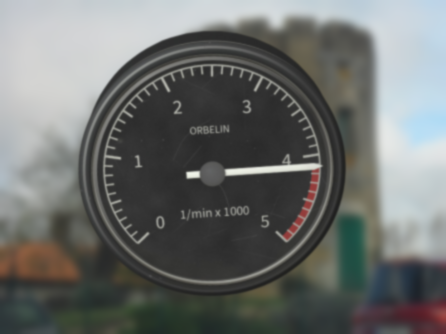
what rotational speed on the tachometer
4100 rpm
